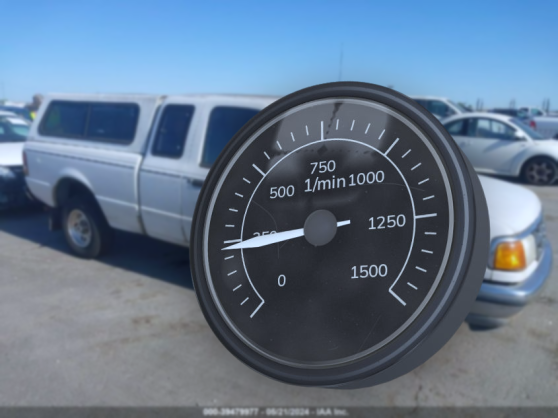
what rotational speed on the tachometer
225 rpm
